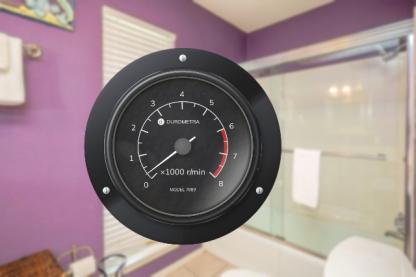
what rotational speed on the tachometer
250 rpm
